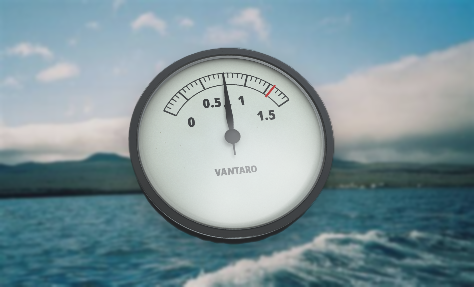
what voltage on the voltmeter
0.75 V
